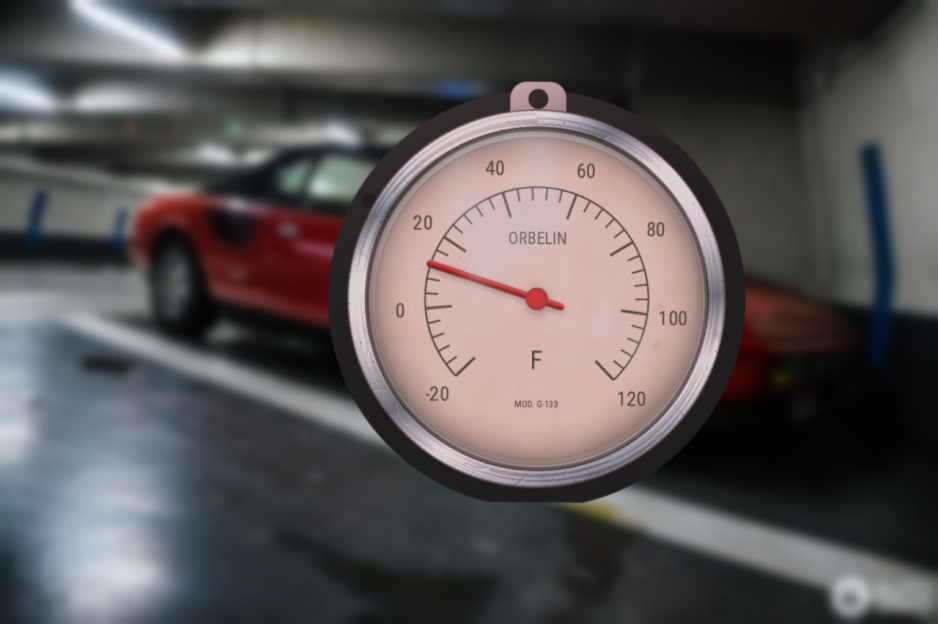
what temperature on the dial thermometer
12 °F
